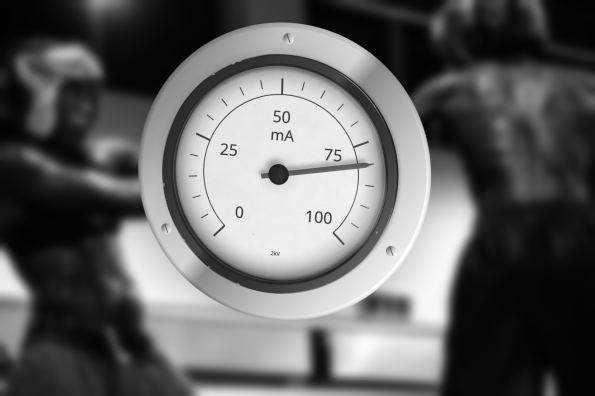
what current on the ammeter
80 mA
